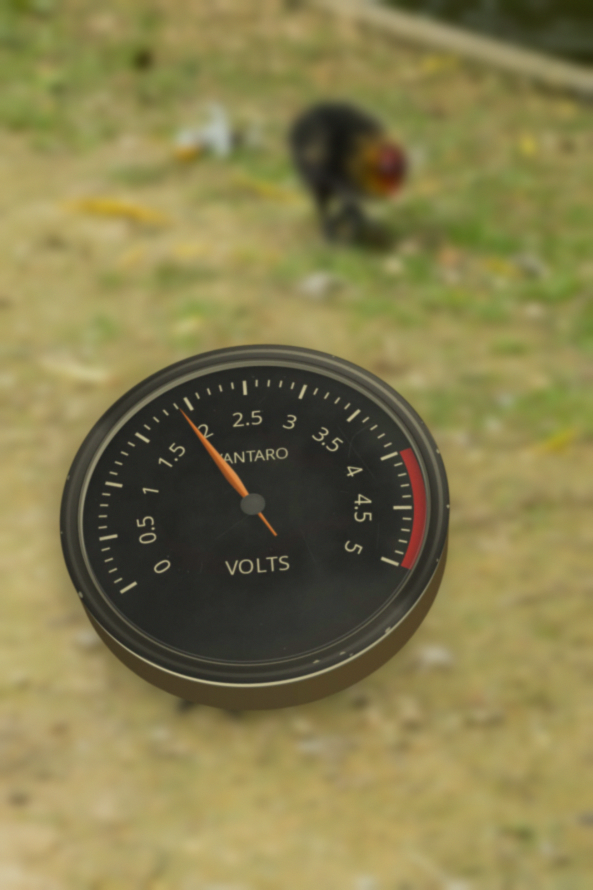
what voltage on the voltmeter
1.9 V
